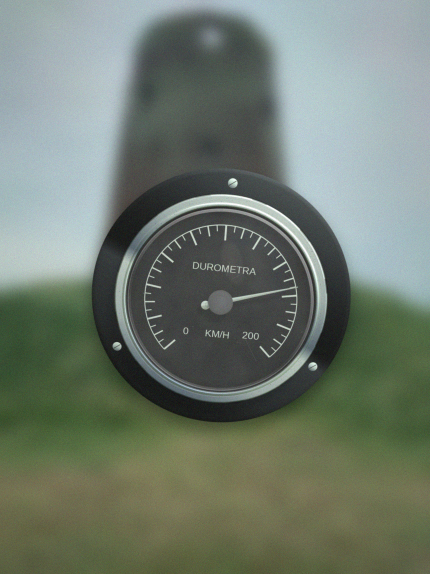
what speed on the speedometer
155 km/h
